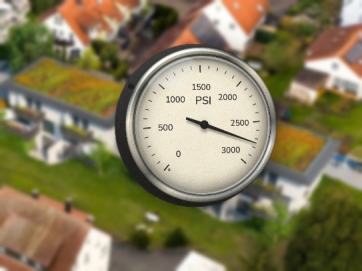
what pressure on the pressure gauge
2750 psi
